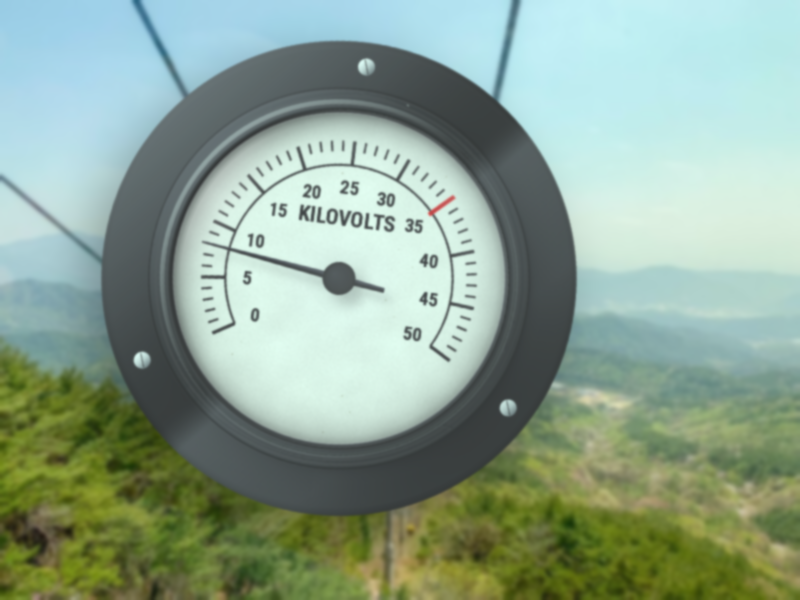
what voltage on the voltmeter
8 kV
